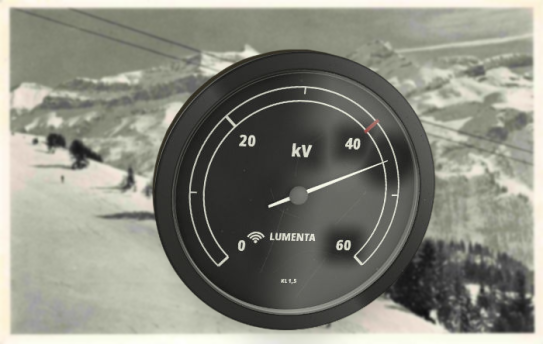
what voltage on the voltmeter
45 kV
